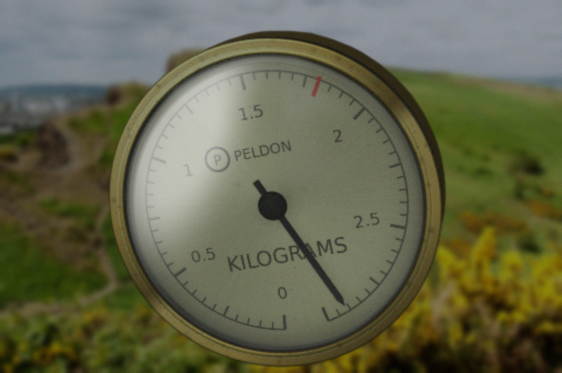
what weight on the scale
2.9 kg
